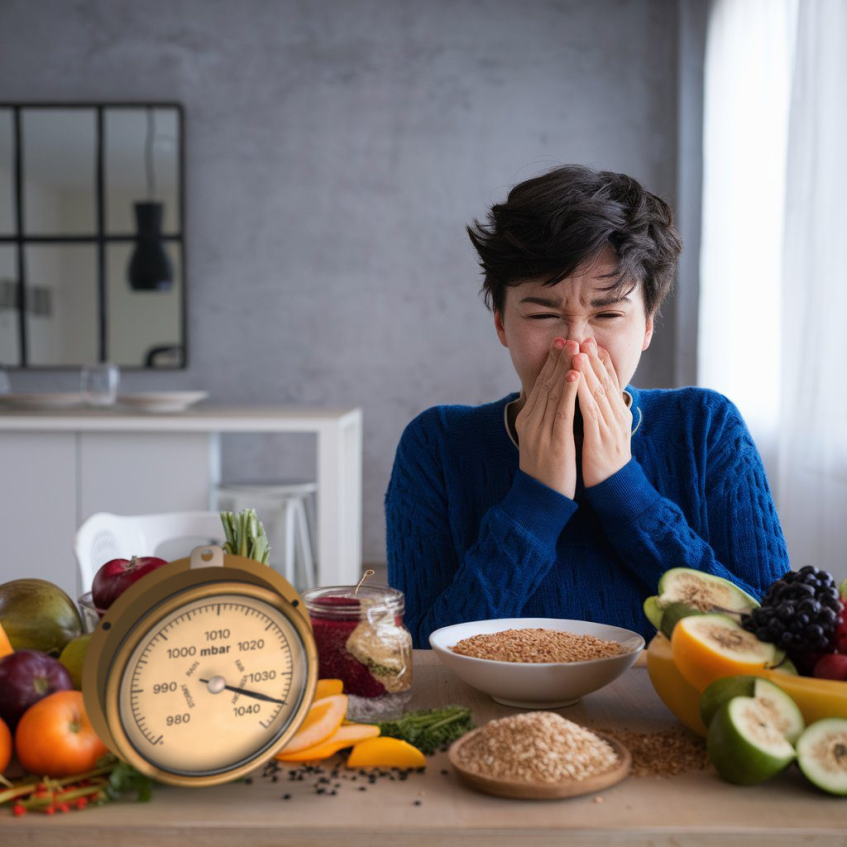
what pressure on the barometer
1035 mbar
